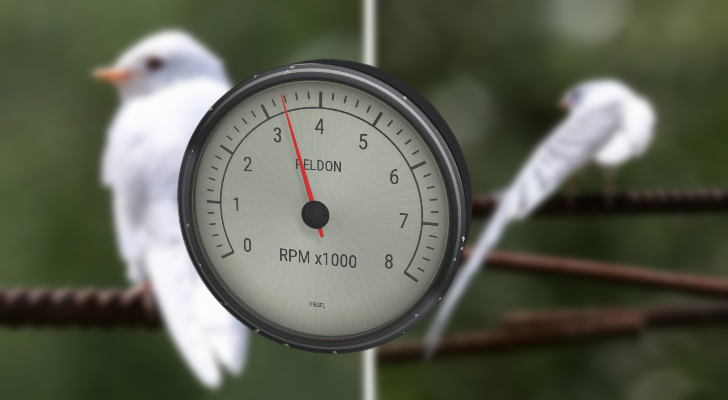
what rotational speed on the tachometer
3400 rpm
